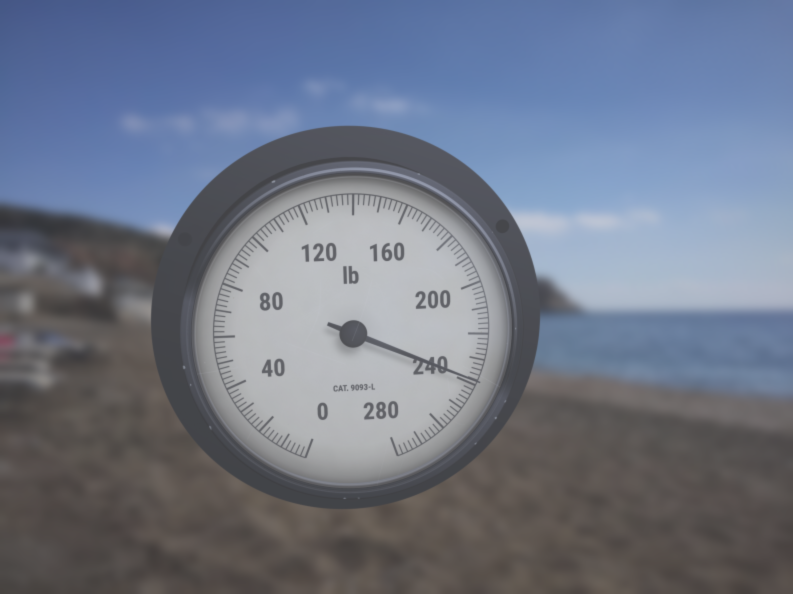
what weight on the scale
238 lb
